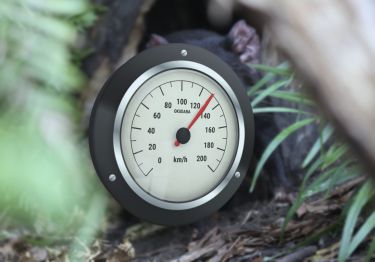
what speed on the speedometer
130 km/h
